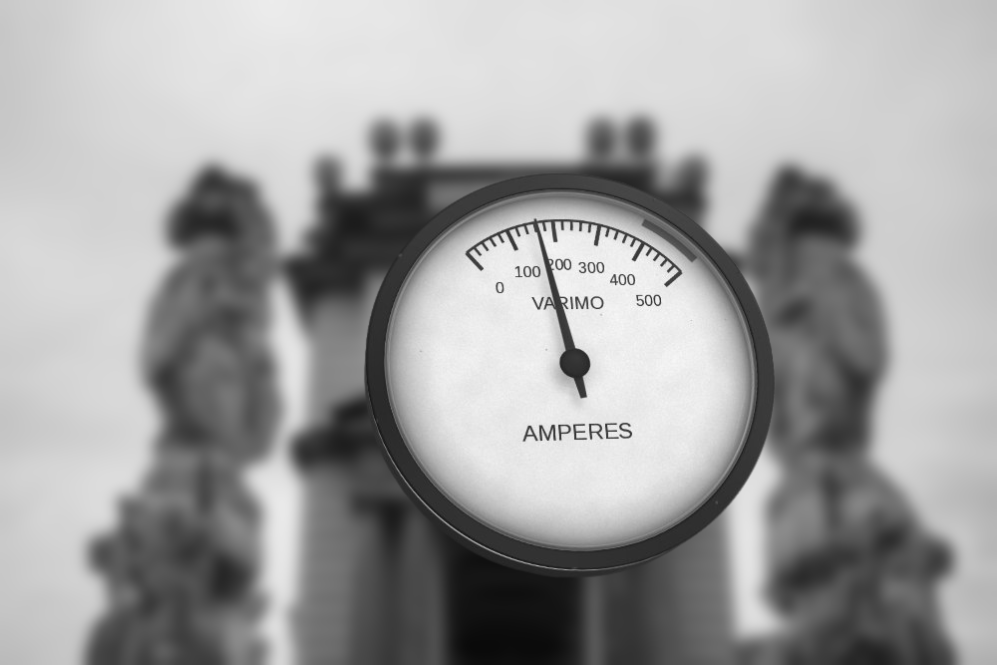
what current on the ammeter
160 A
